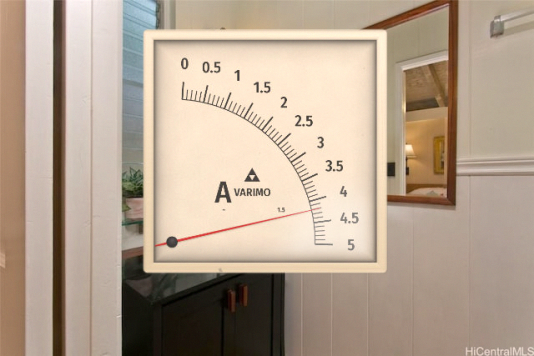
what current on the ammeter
4.2 A
